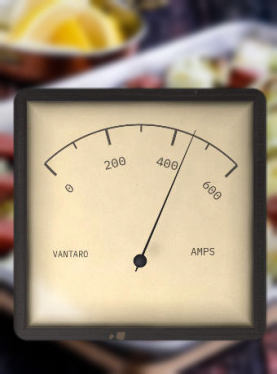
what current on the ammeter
450 A
